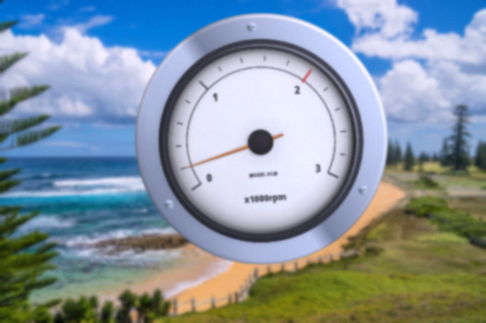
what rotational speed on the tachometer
200 rpm
